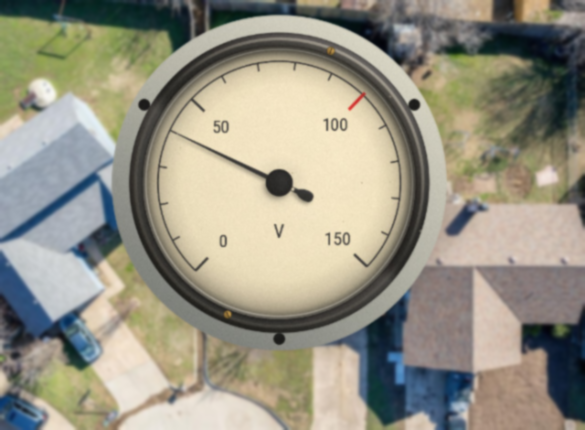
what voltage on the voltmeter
40 V
